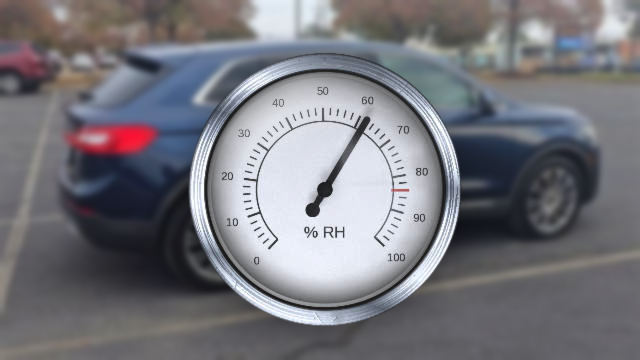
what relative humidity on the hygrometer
62 %
